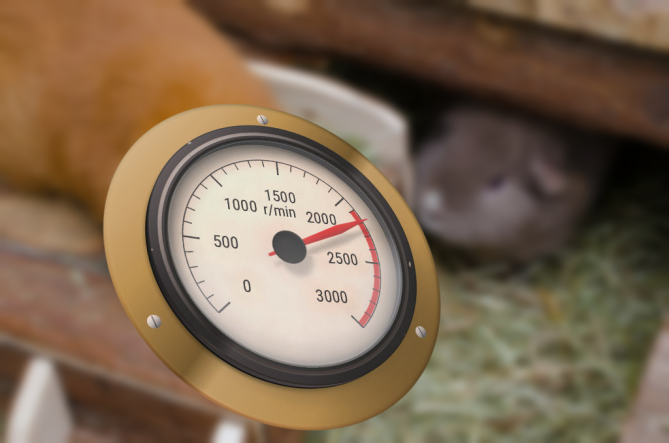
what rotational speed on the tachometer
2200 rpm
